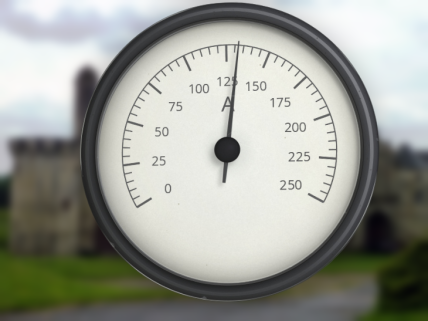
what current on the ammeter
132.5 A
